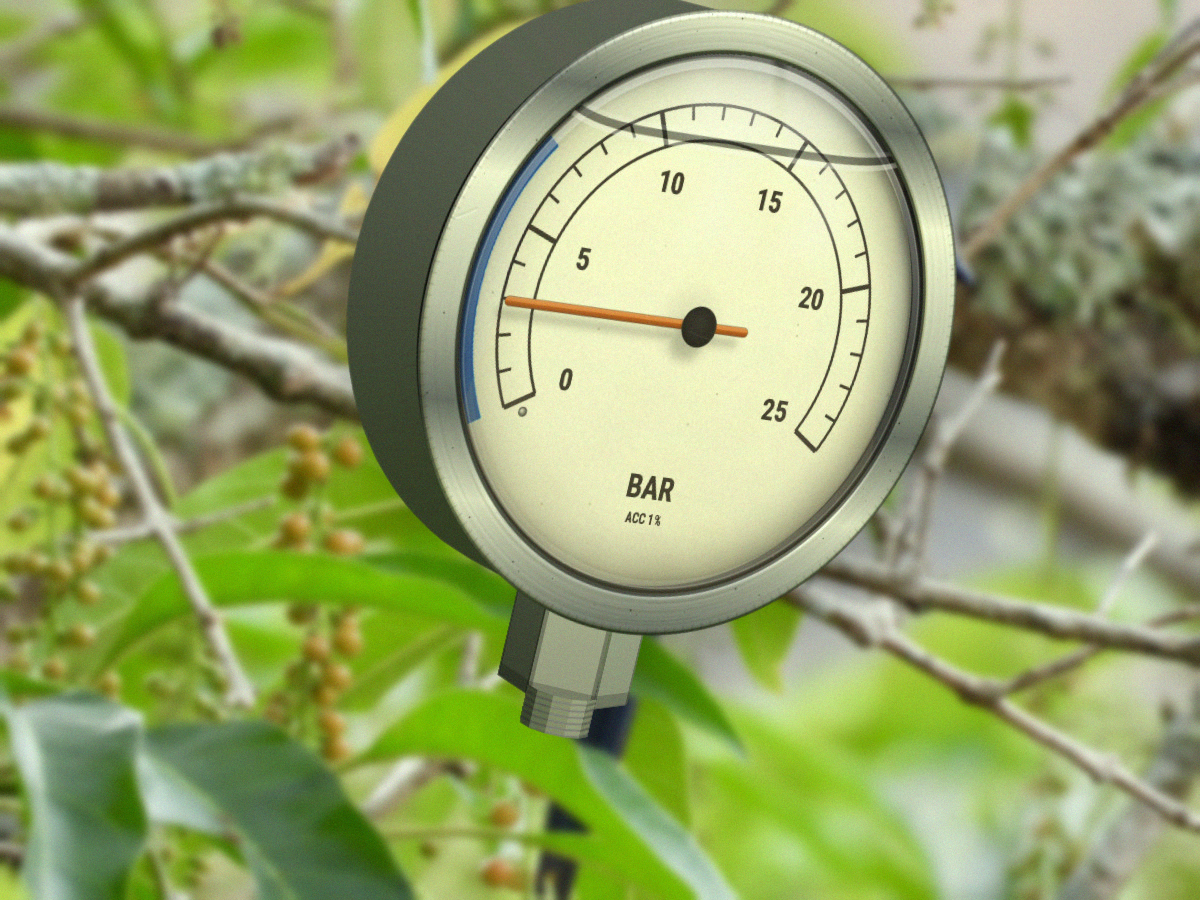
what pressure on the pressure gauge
3 bar
